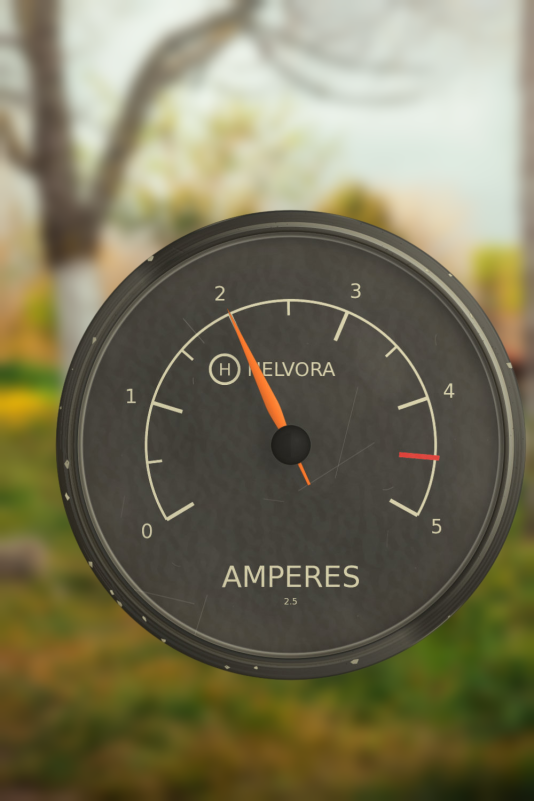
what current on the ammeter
2 A
